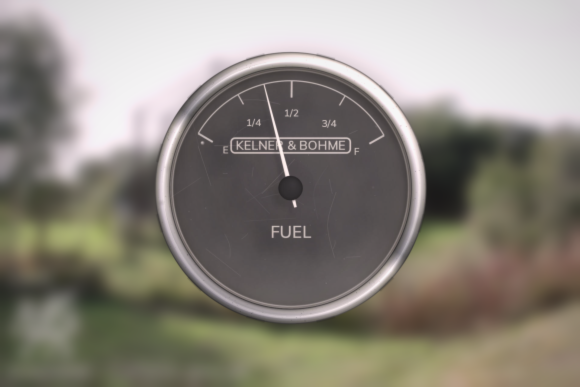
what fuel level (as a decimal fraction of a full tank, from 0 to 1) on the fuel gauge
0.375
